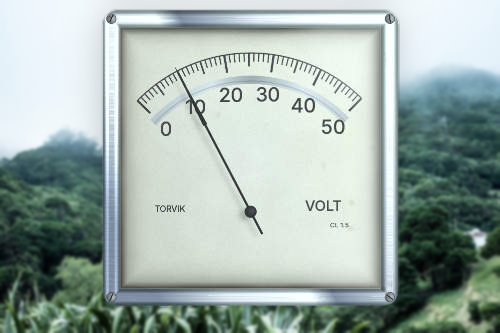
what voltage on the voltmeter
10 V
